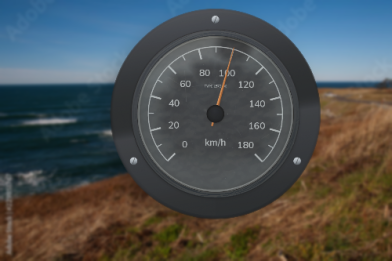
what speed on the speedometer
100 km/h
